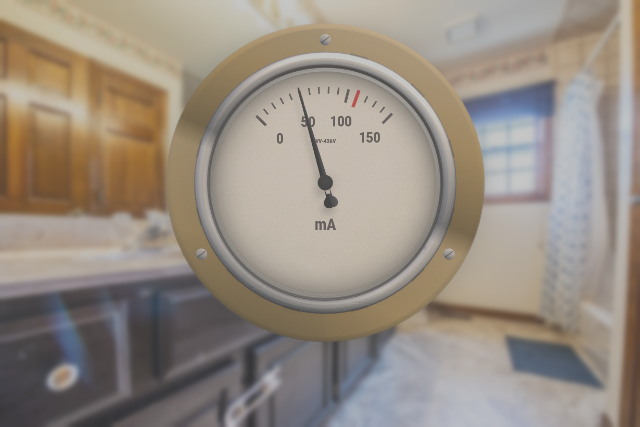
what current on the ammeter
50 mA
